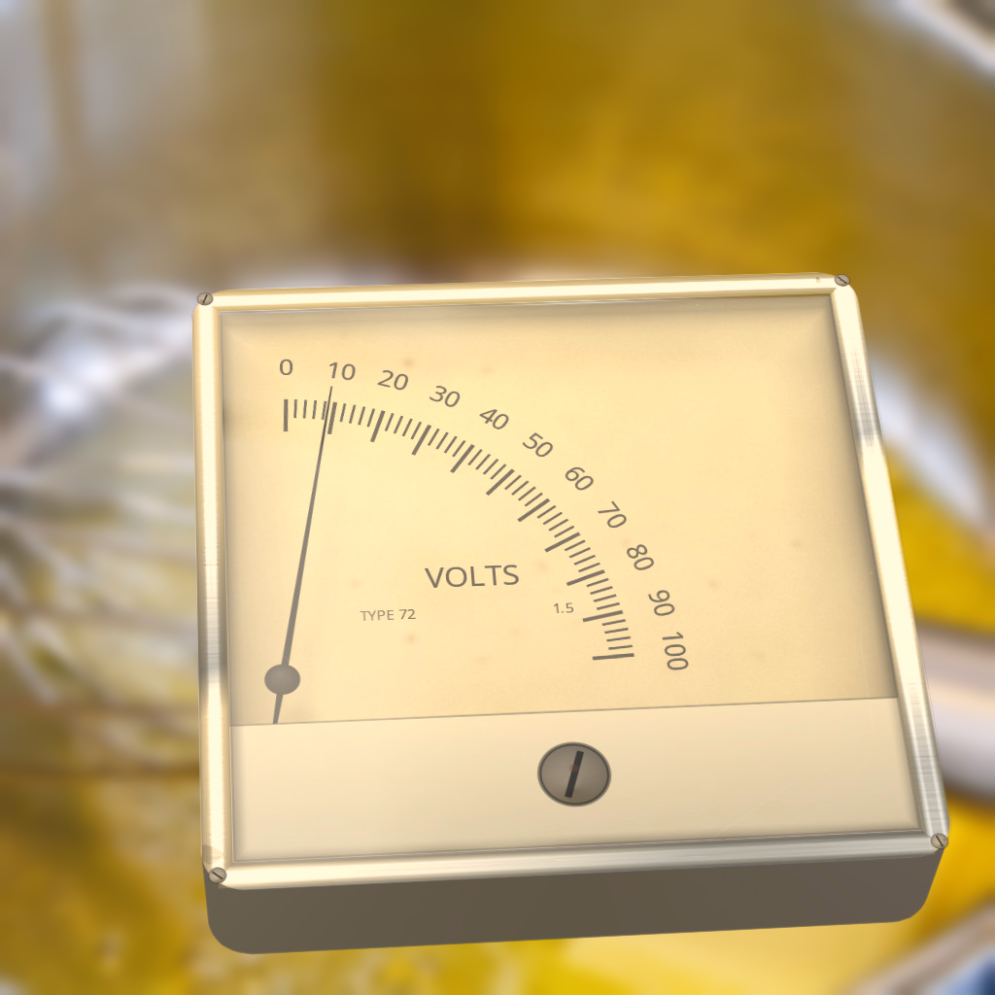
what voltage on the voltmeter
9 V
